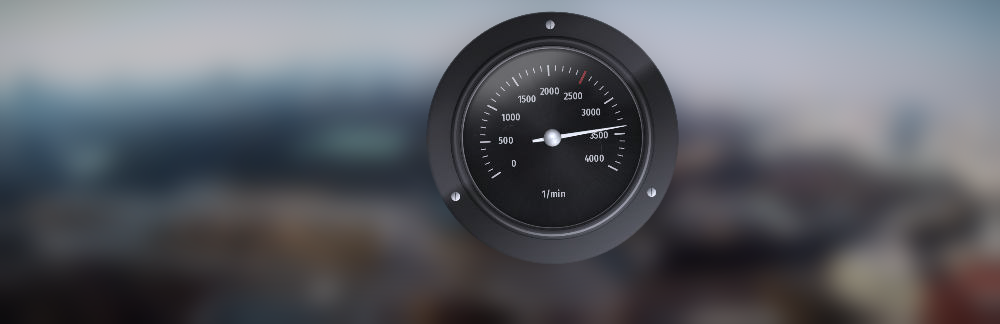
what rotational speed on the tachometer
3400 rpm
